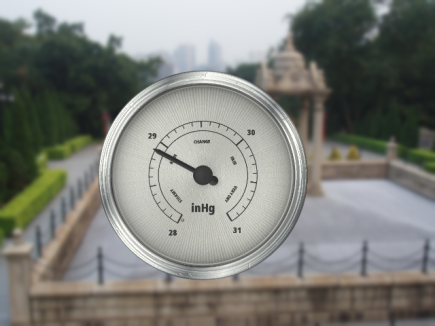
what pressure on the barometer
28.9 inHg
